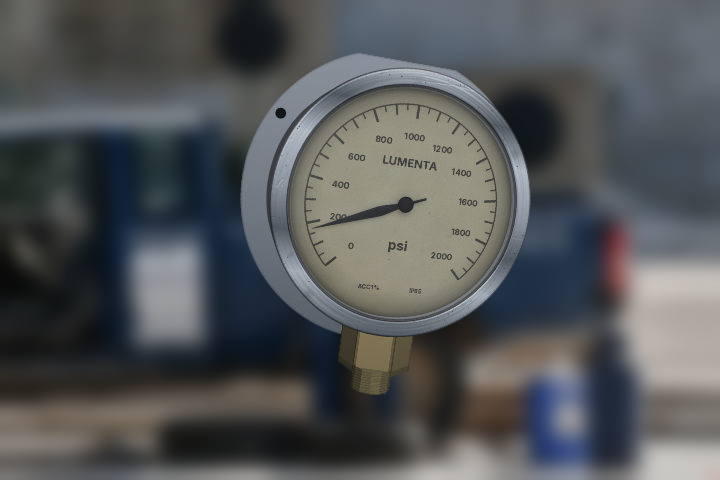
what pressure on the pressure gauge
175 psi
